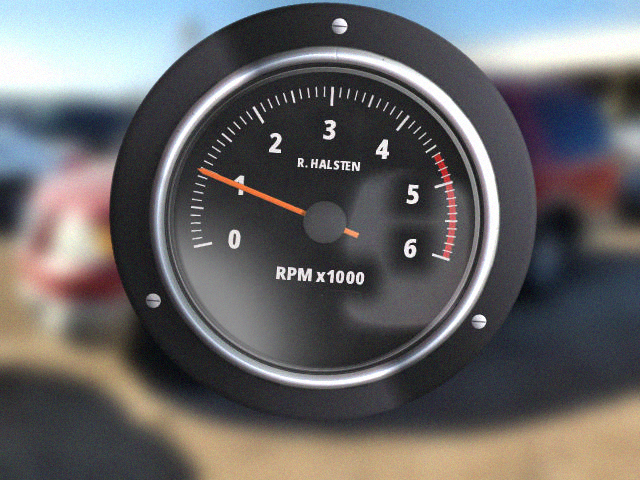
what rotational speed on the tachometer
1000 rpm
